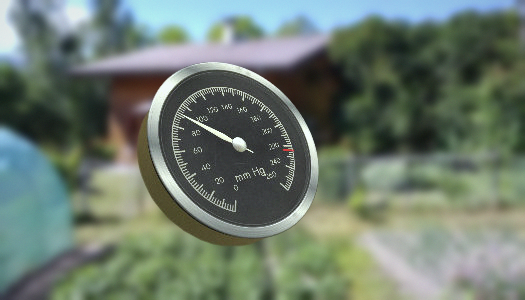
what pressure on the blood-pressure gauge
90 mmHg
